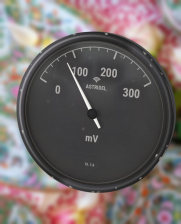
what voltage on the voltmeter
80 mV
